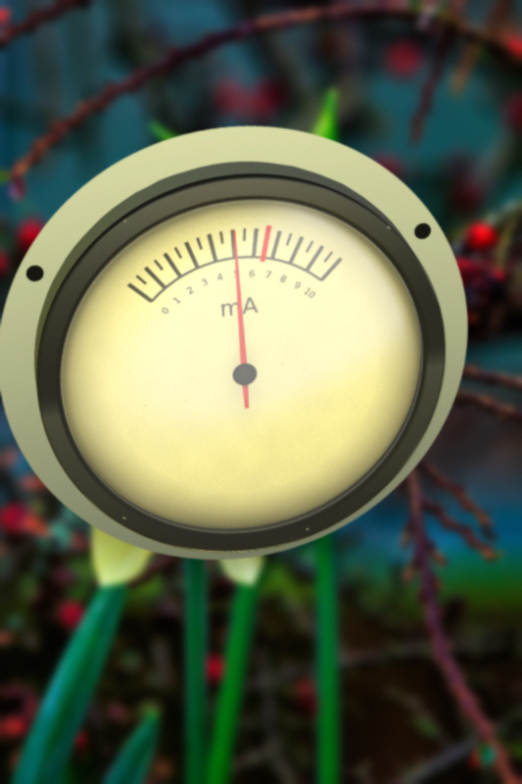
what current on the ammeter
5 mA
